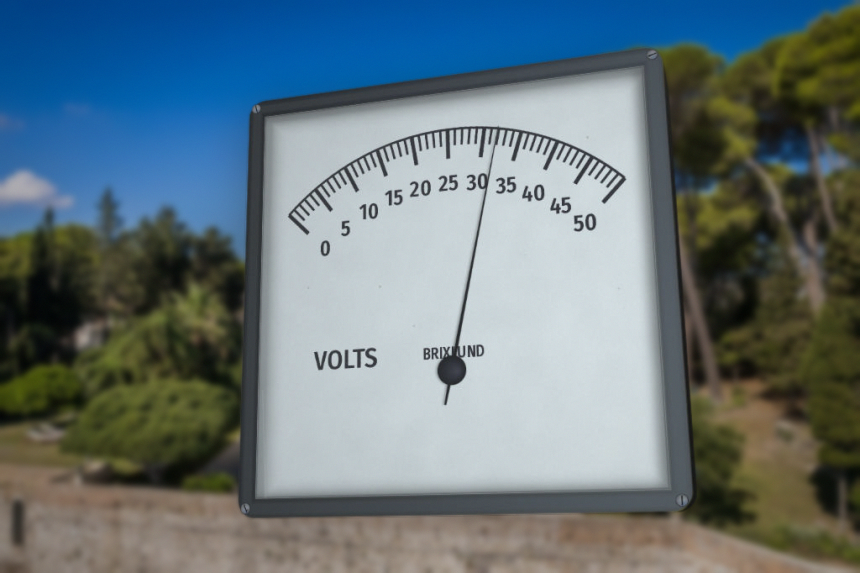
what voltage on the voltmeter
32 V
